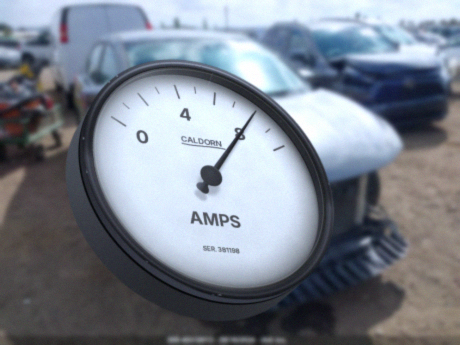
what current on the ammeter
8 A
